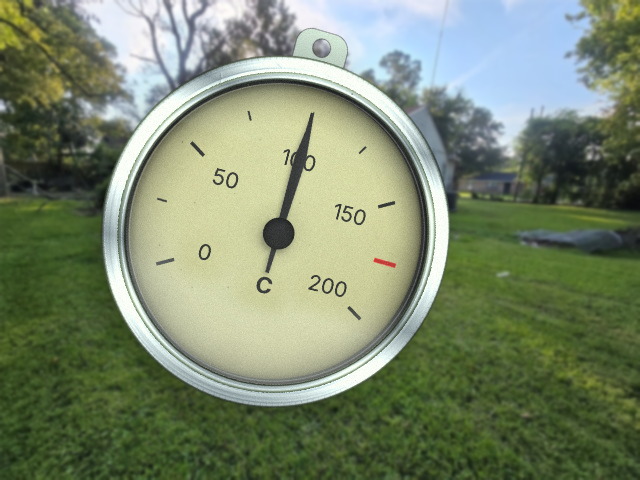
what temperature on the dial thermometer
100 °C
